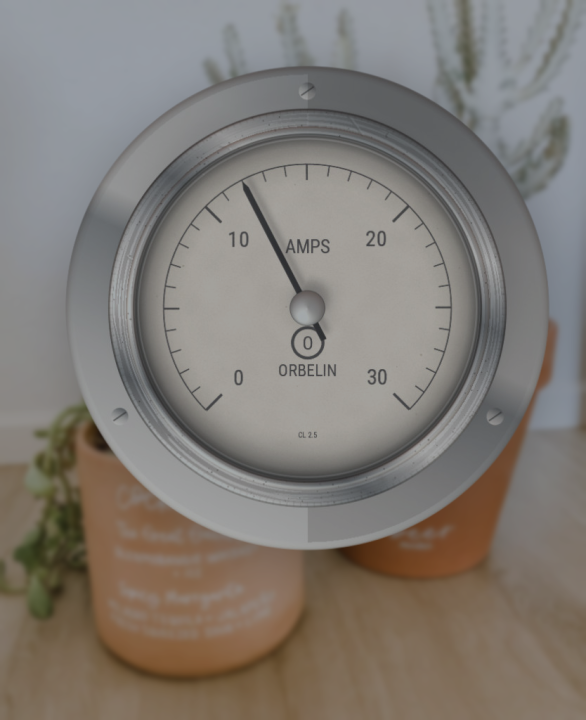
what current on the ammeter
12 A
